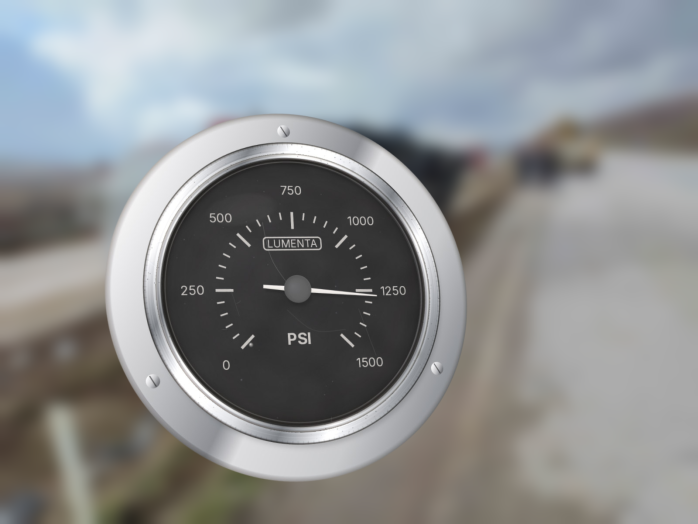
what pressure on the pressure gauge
1275 psi
